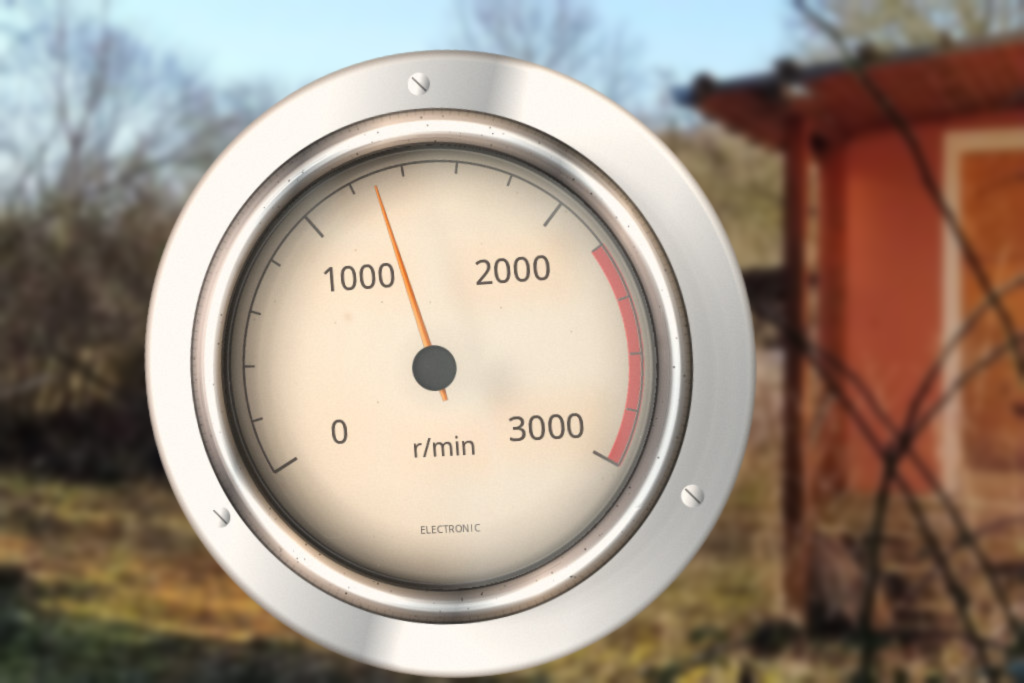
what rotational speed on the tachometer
1300 rpm
